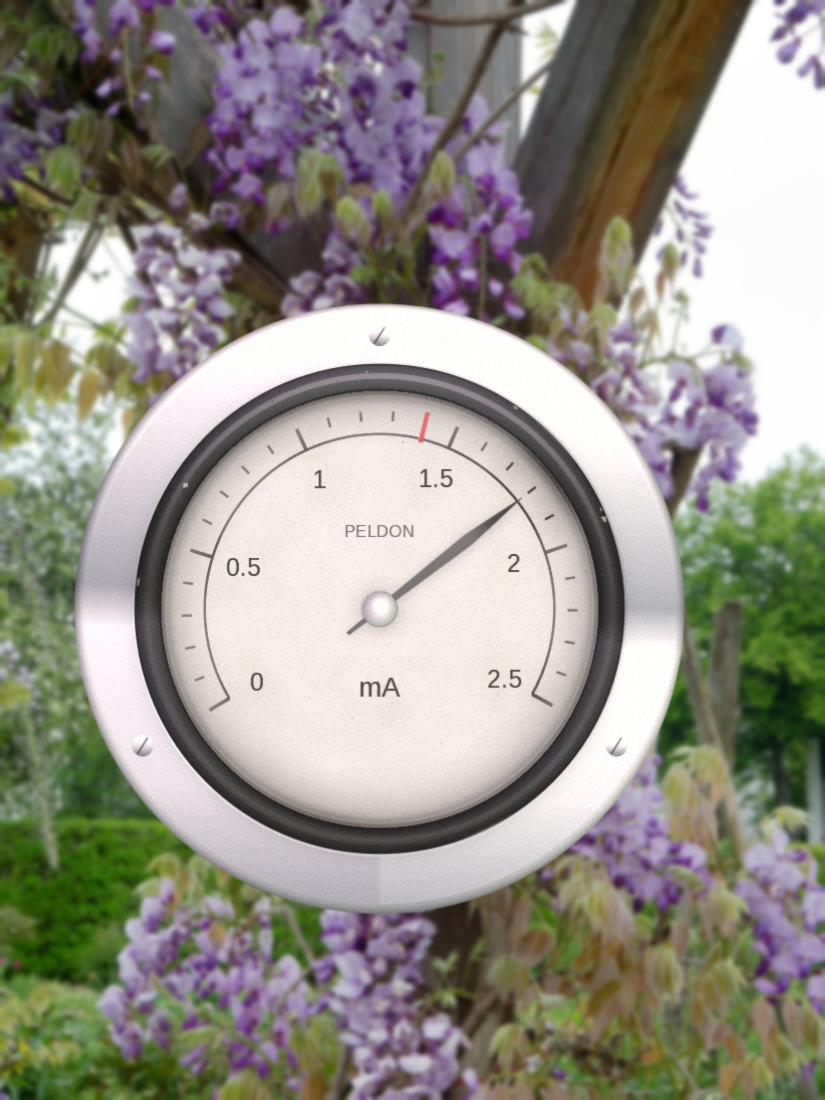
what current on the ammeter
1.8 mA
